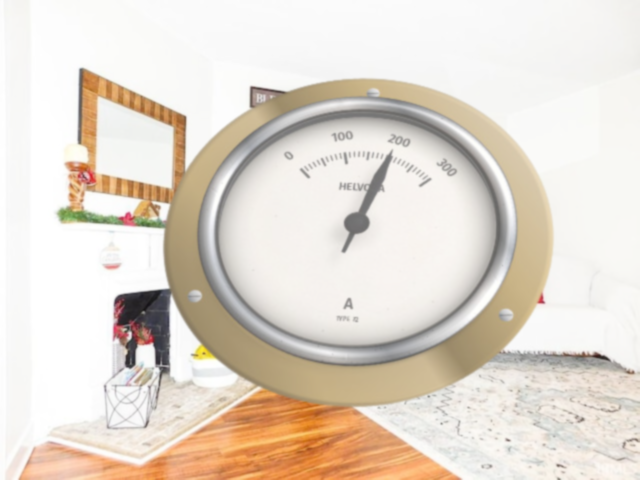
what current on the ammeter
200 A
